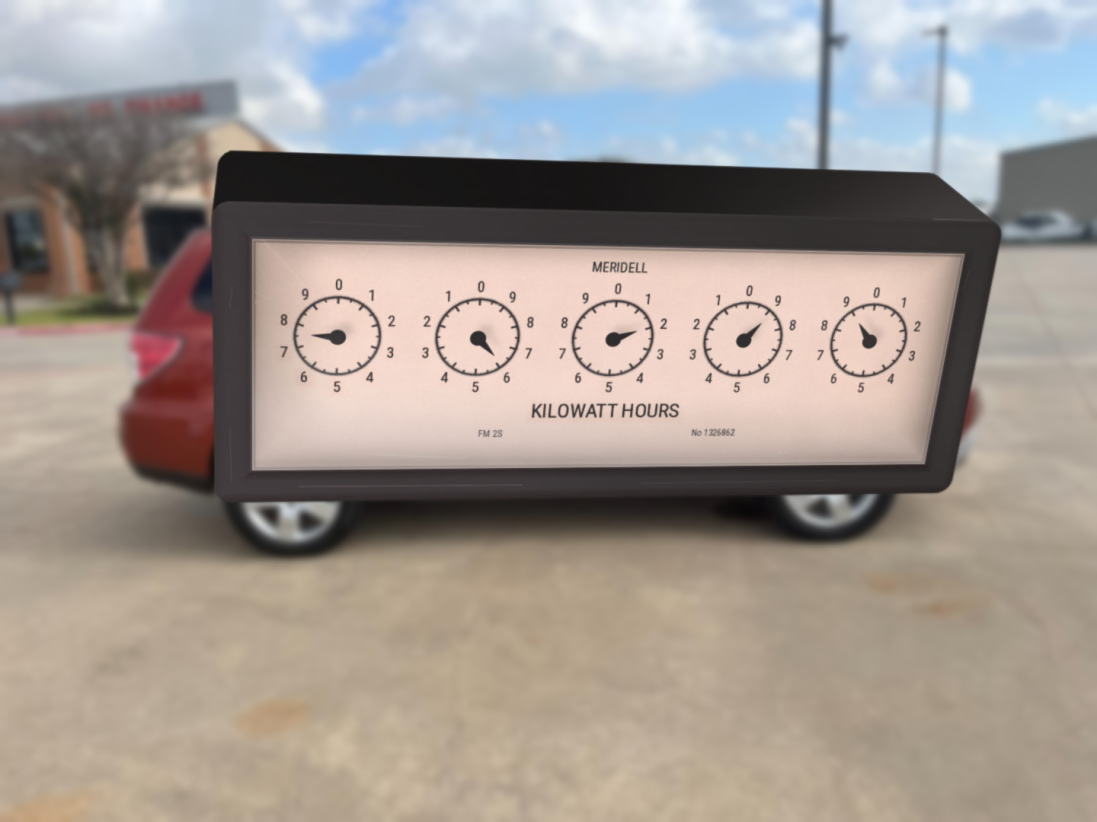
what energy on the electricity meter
76189 kWh
